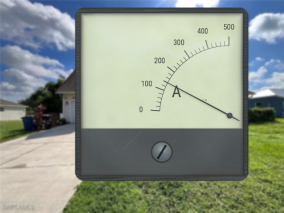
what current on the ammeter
140 A
